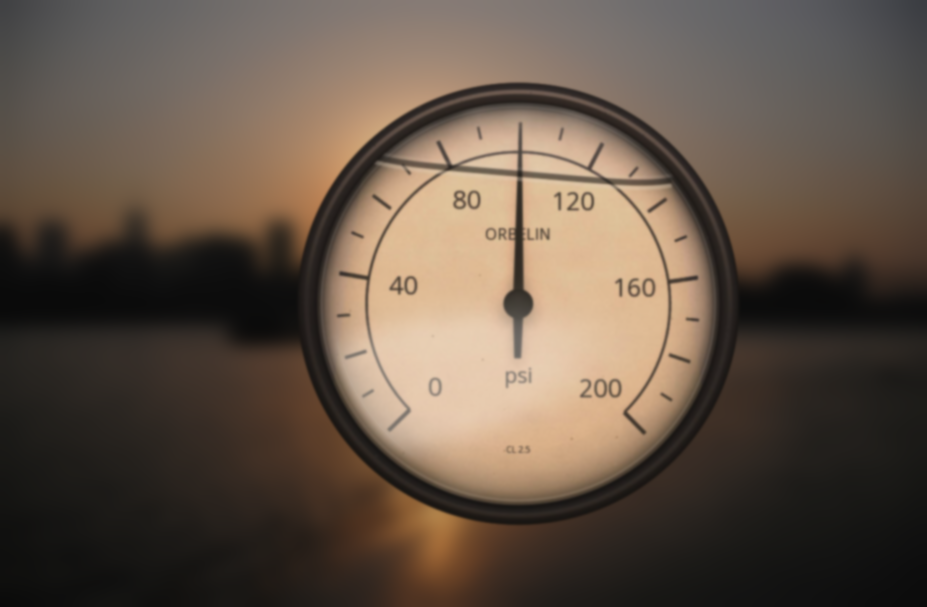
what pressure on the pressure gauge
100 psi
